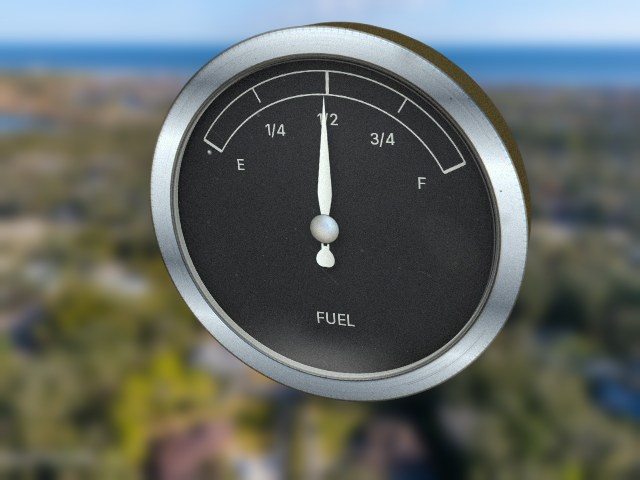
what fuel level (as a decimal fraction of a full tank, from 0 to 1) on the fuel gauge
0.5
